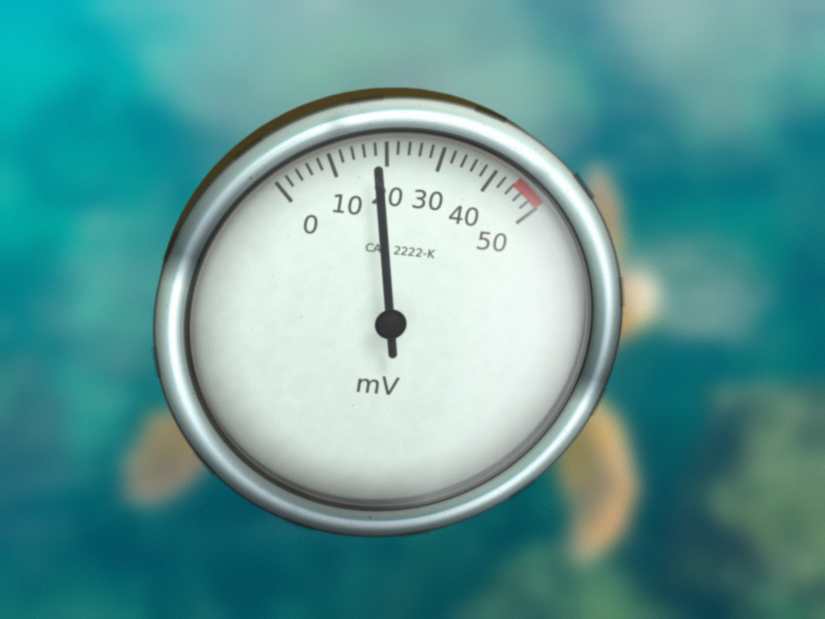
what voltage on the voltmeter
18 mV
